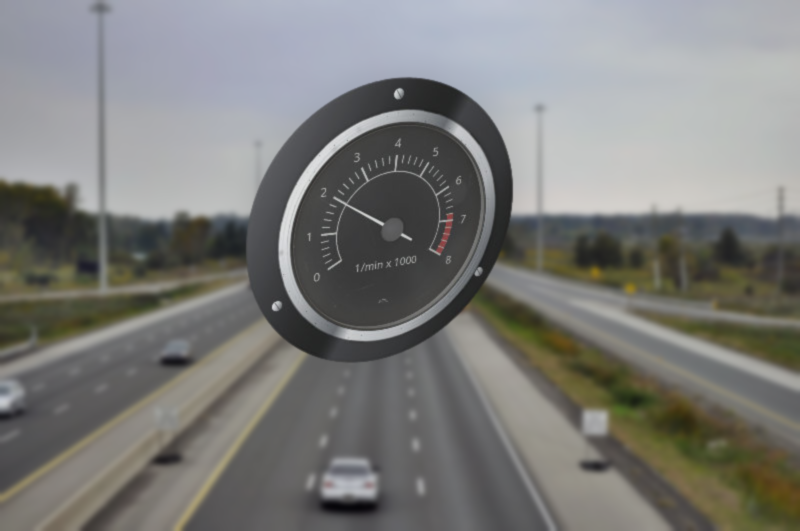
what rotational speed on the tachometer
2000 rpm
